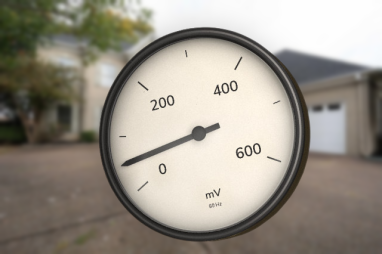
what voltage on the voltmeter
50 mV
